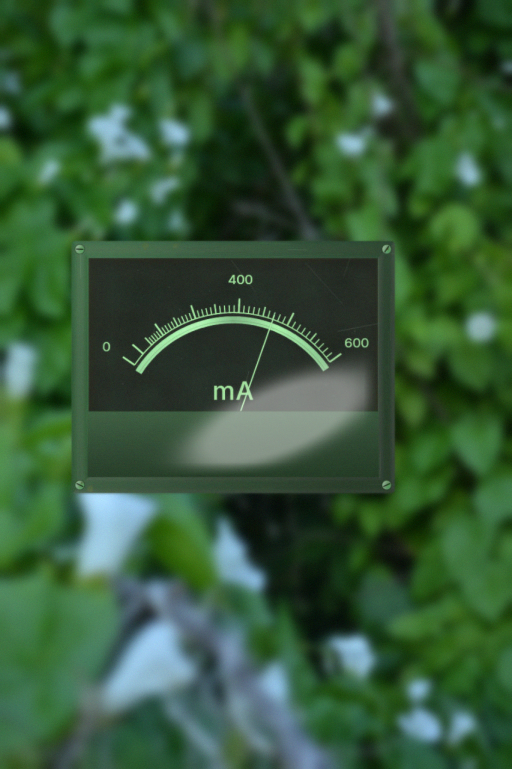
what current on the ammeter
470 mA
